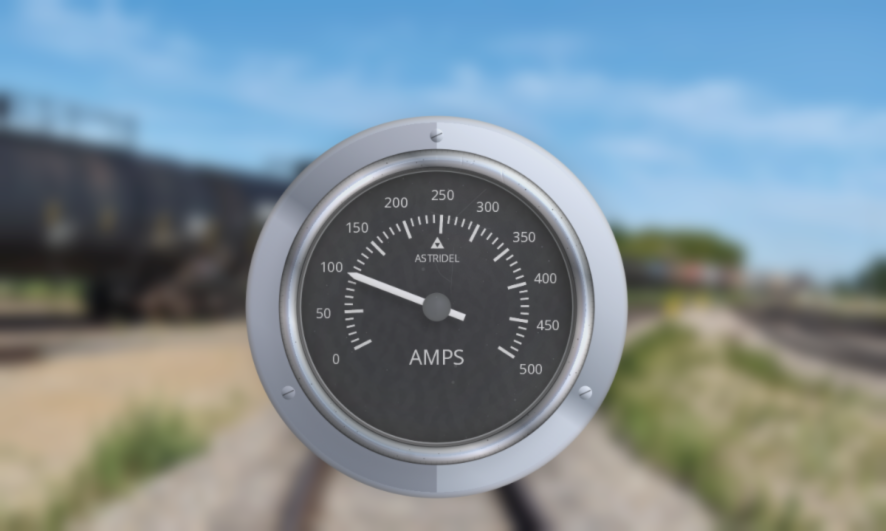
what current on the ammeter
100 A
